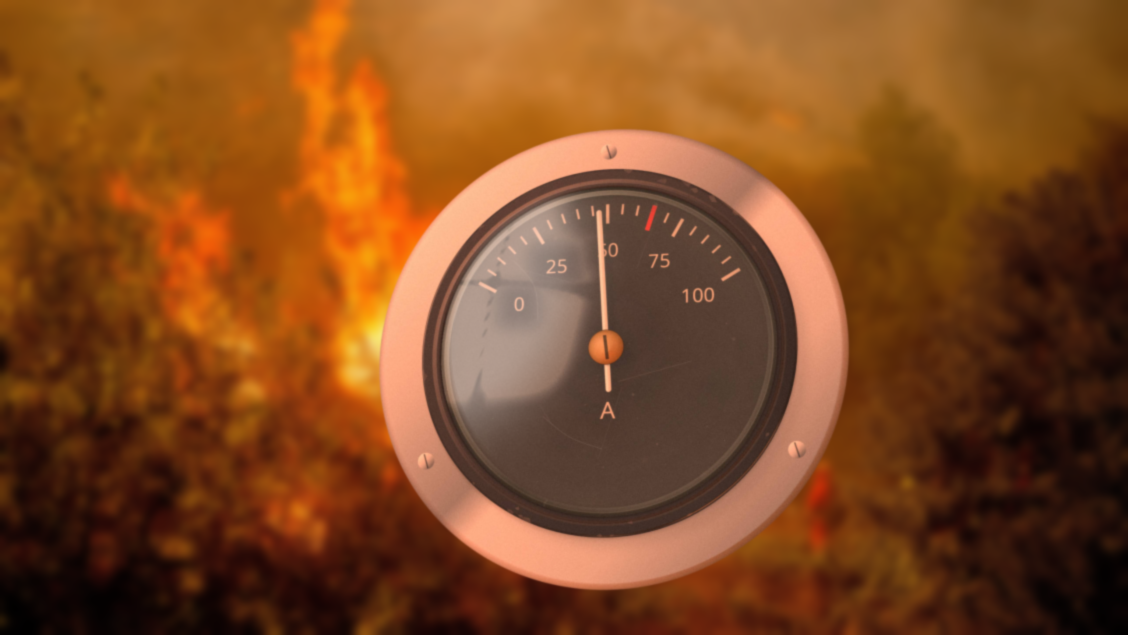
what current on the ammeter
47.5 A
